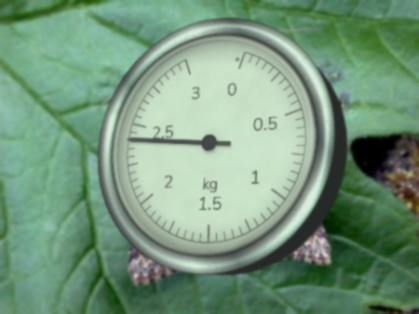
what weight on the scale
2.4 kg
